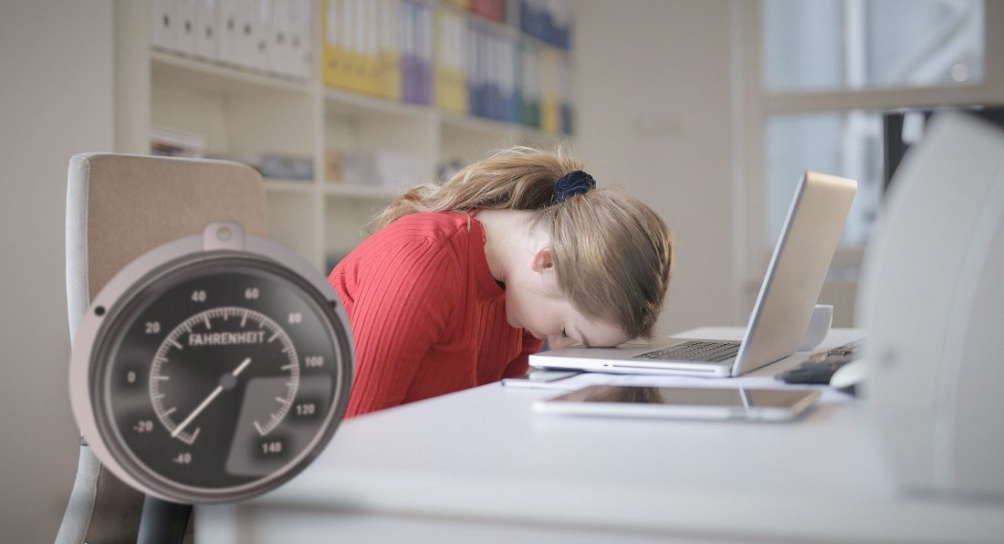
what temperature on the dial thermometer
-30 °F
